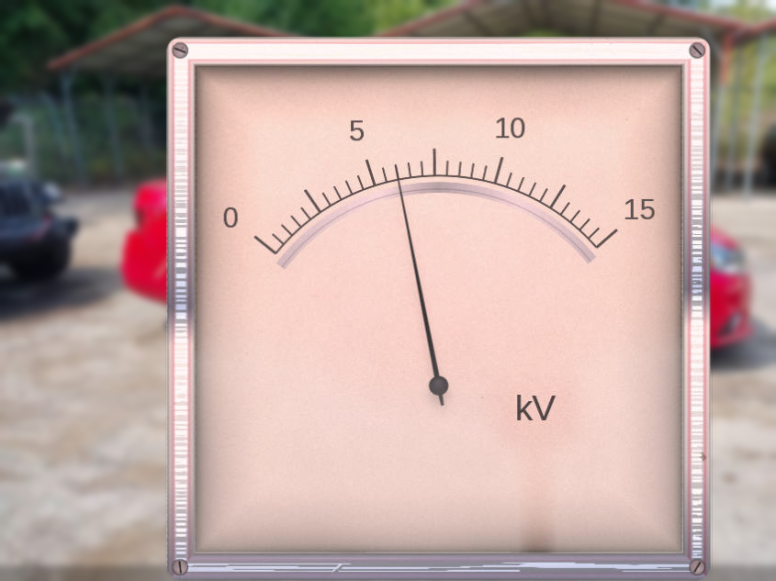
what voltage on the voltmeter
6 kV
